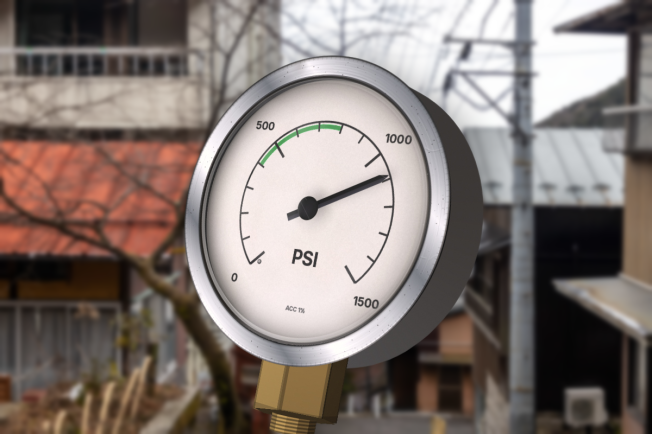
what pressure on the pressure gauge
1100 psi
